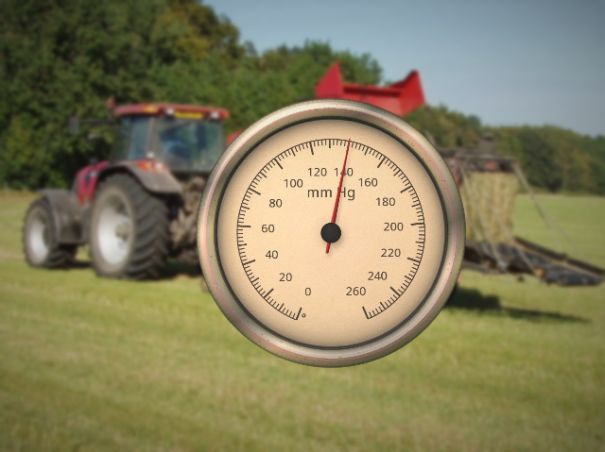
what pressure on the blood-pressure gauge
140 mmHg
